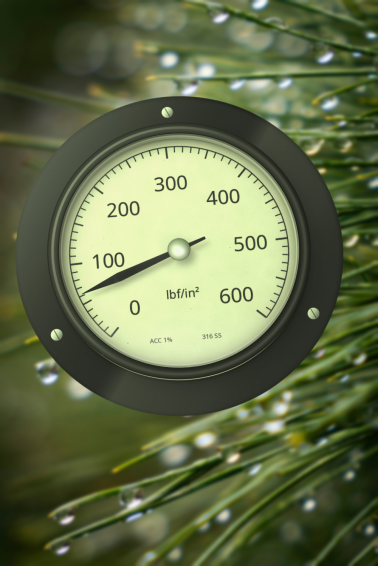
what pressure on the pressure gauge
60 psi
